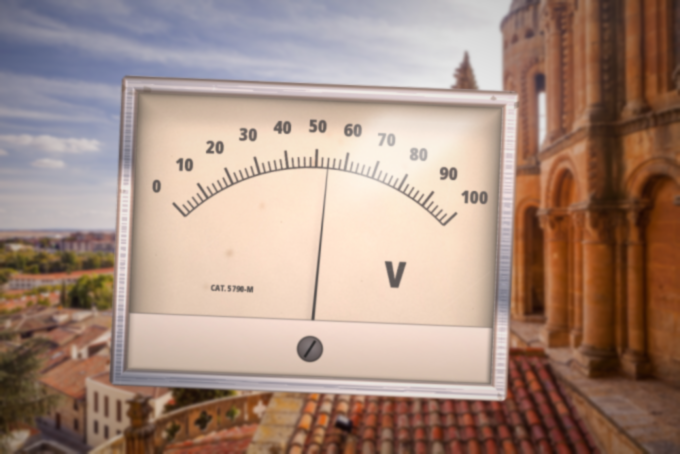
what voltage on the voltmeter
54 V
